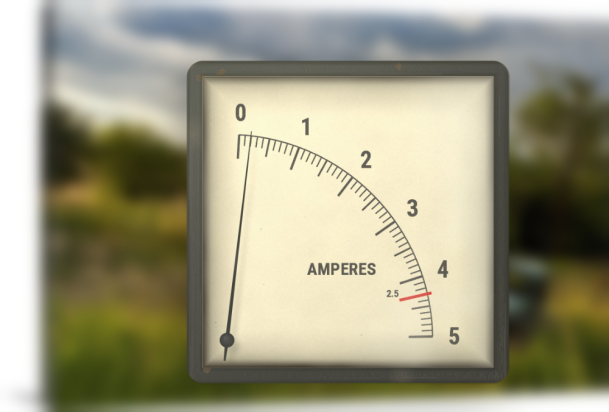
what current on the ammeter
0.2 A
